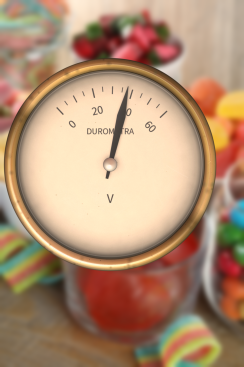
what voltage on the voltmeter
37.5 V
